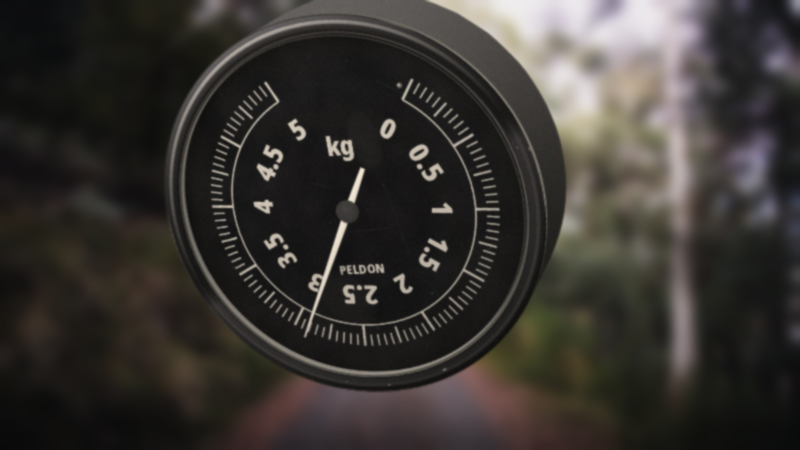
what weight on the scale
2.9 kg
